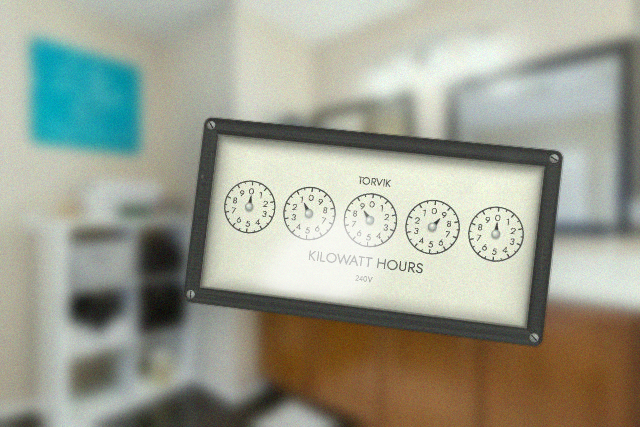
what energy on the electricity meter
890 kWh
